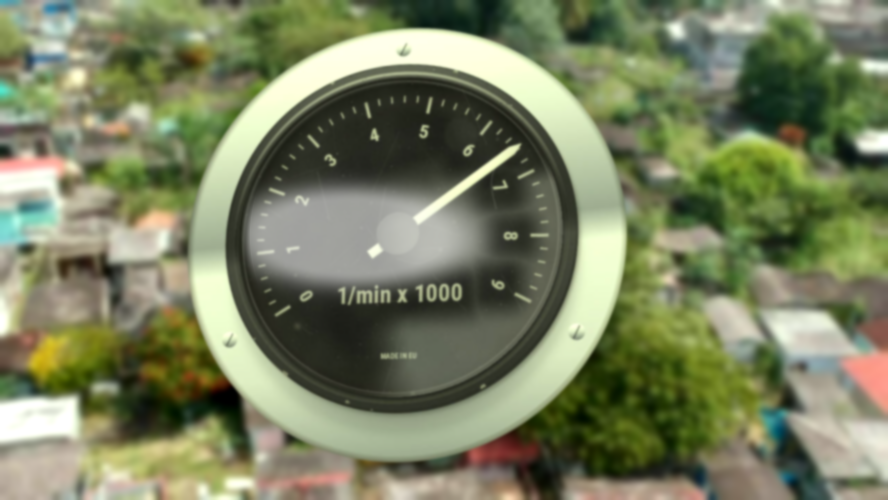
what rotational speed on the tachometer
6600 rpm
